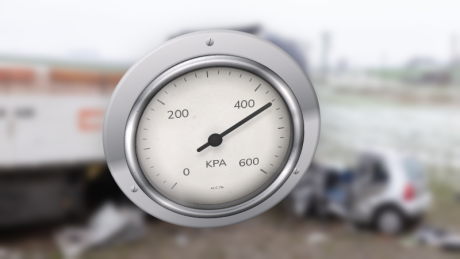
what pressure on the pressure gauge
440 kPa
